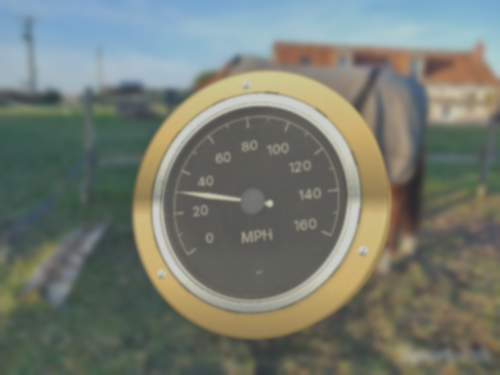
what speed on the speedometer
30 mph
